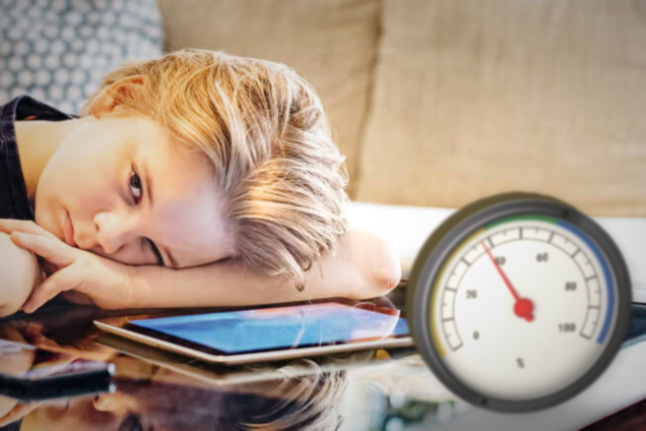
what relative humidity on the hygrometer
37.5 %
